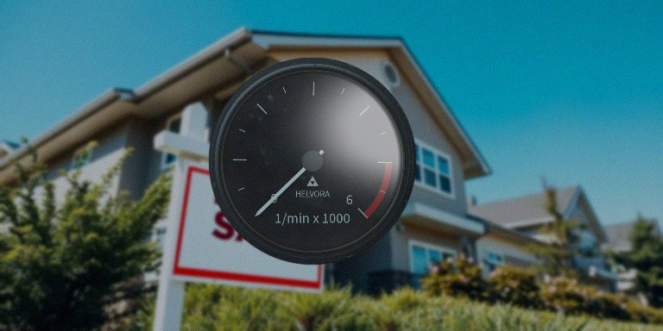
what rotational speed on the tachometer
0 rpm
